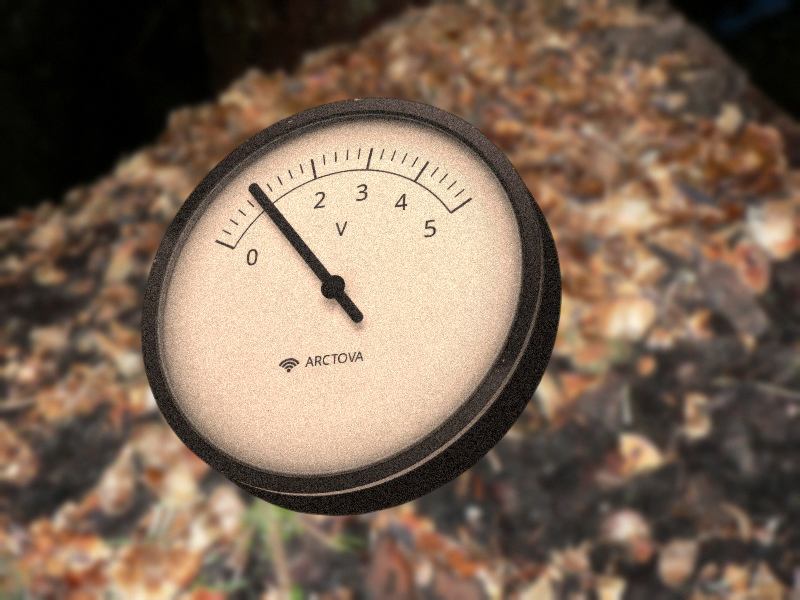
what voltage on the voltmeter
1 V
